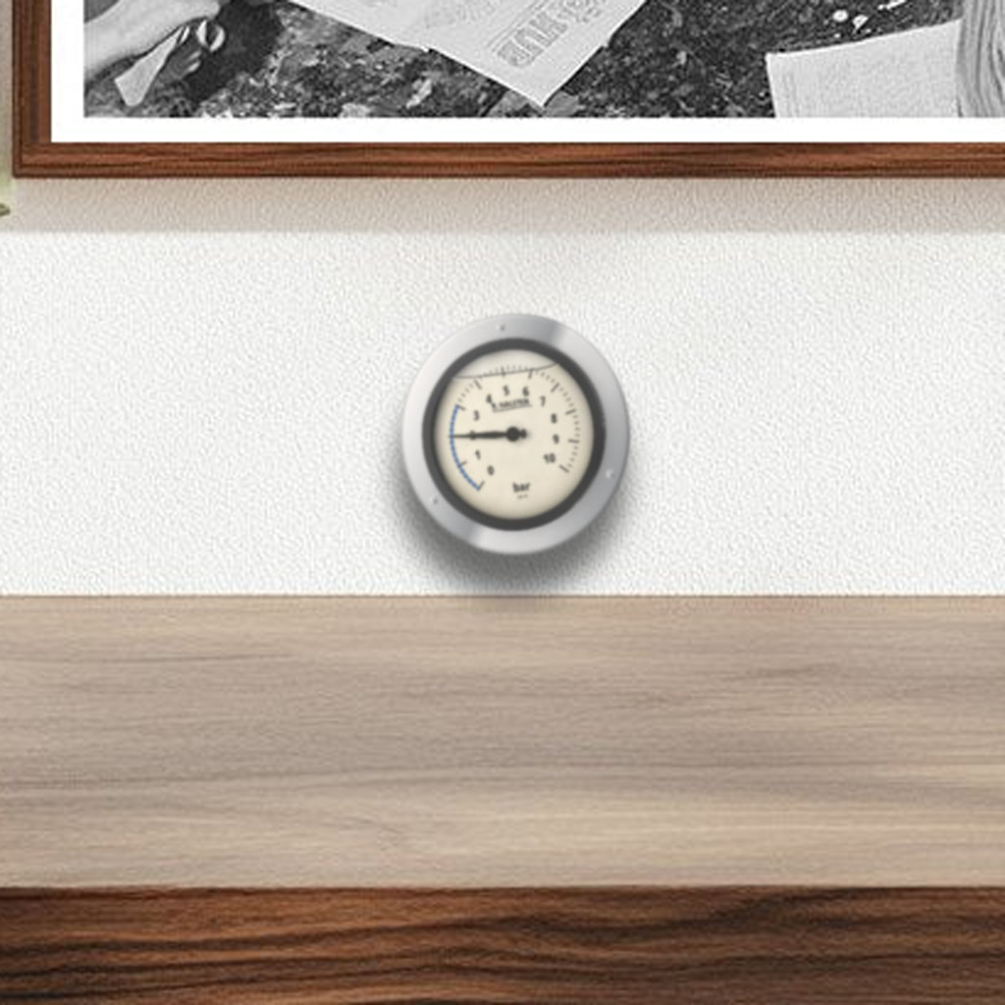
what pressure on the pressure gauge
2 bar
